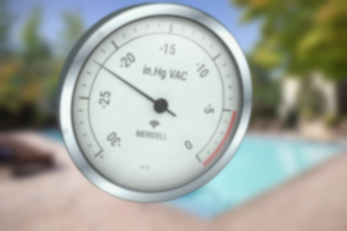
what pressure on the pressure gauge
-22 inHg
